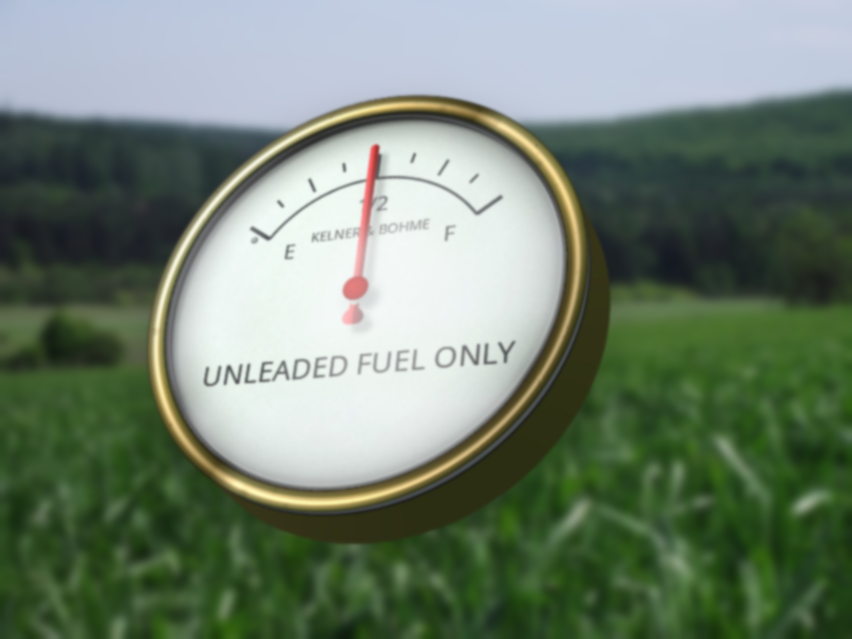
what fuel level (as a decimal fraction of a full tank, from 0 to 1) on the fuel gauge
0.5
